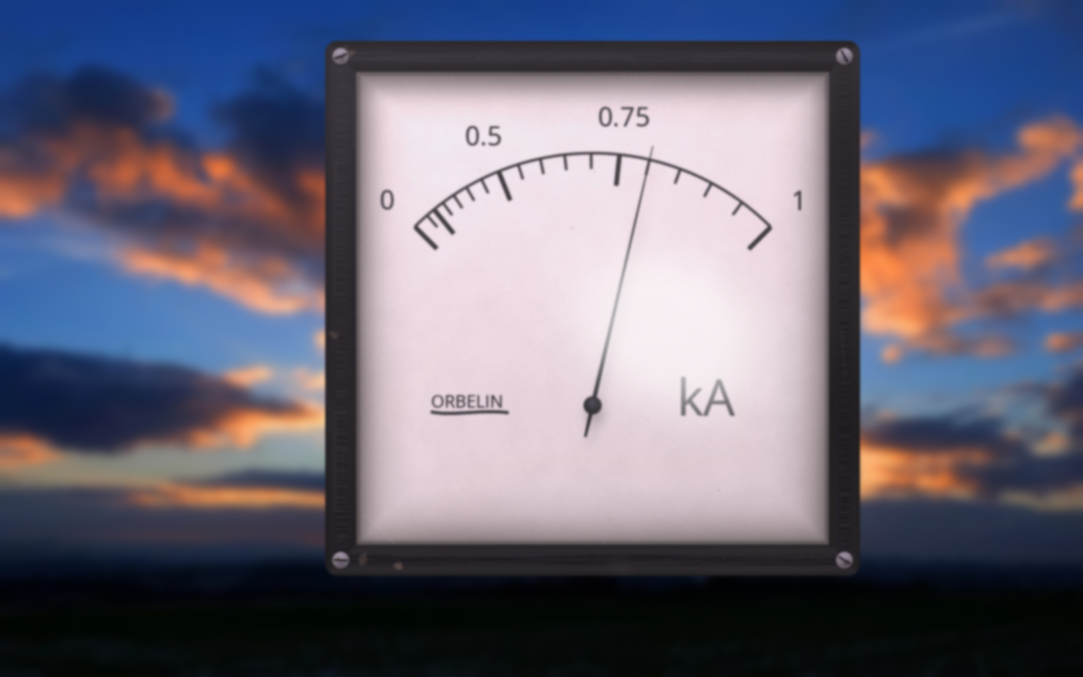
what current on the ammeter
0.8 kA
